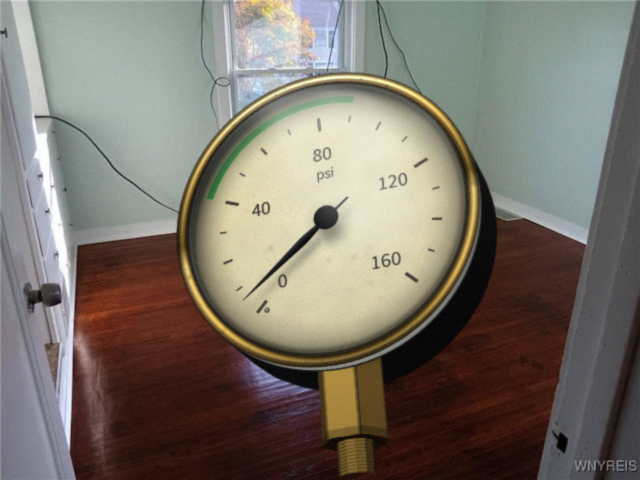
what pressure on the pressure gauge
5 psi
